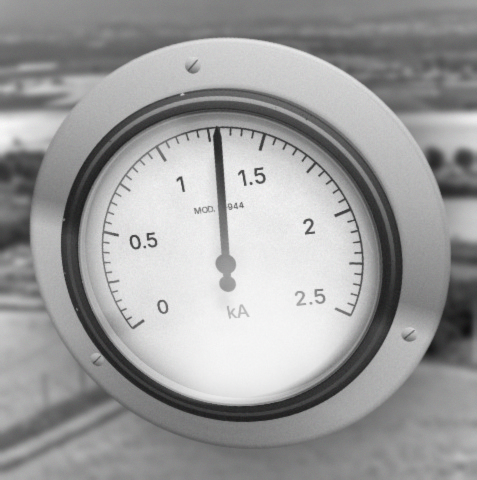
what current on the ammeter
1.3 kA
